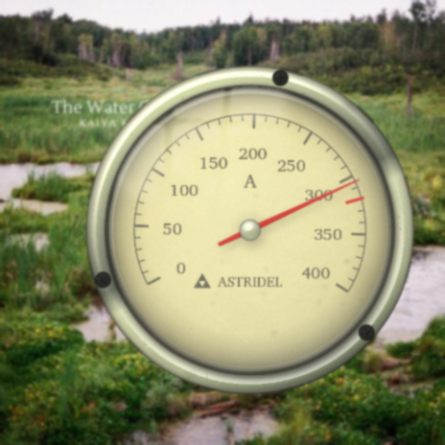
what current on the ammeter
305 A
